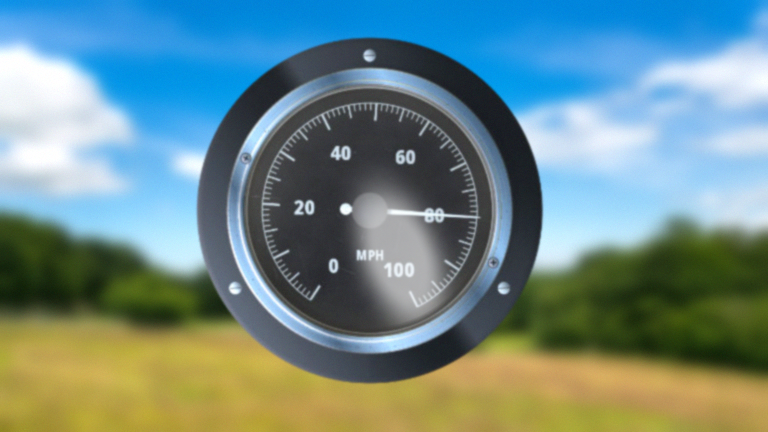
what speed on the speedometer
80 mph
